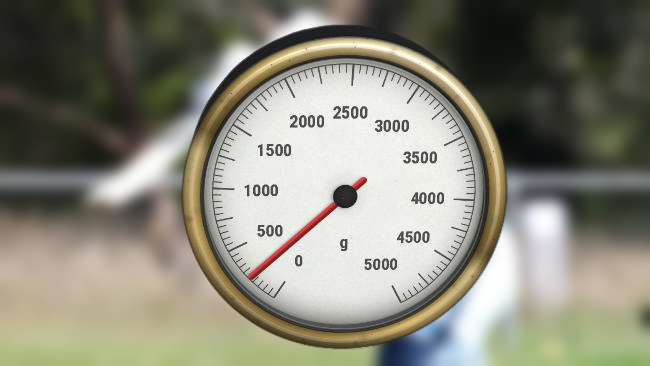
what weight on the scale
250 g
